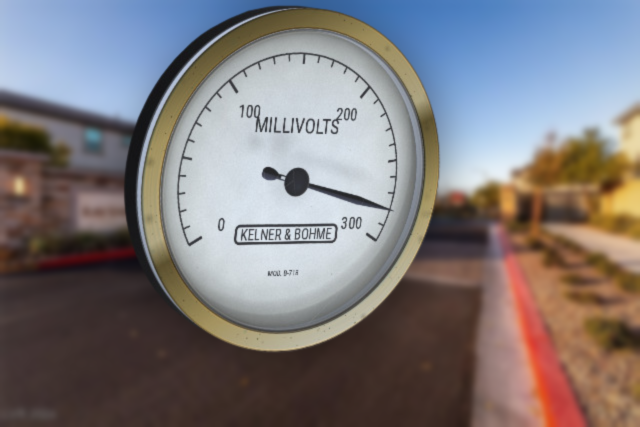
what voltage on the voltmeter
280 mV
